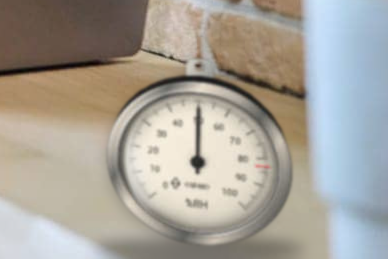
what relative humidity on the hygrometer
50 %
